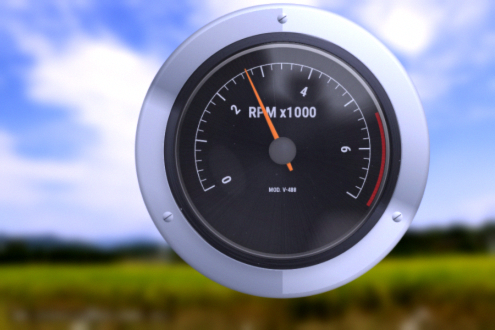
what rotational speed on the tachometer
2700 rpm
